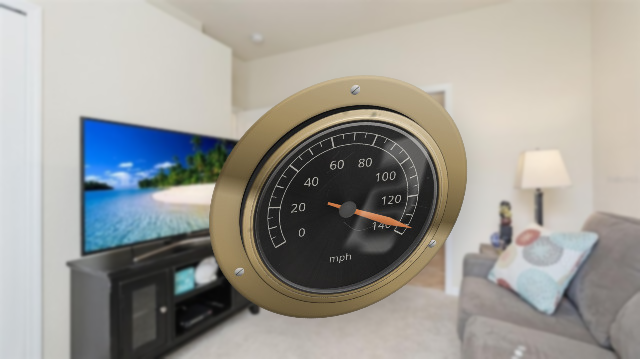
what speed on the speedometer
135 mph
